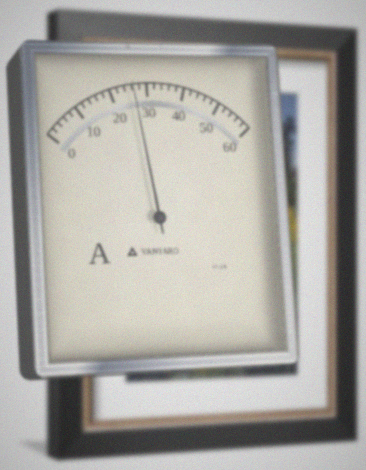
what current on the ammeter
26 A
